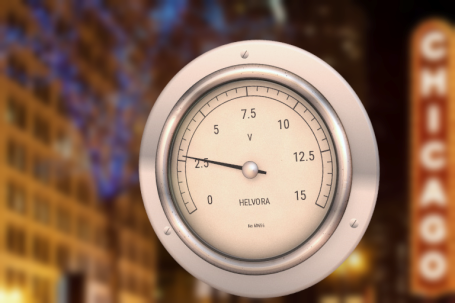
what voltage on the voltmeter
2.75 V
